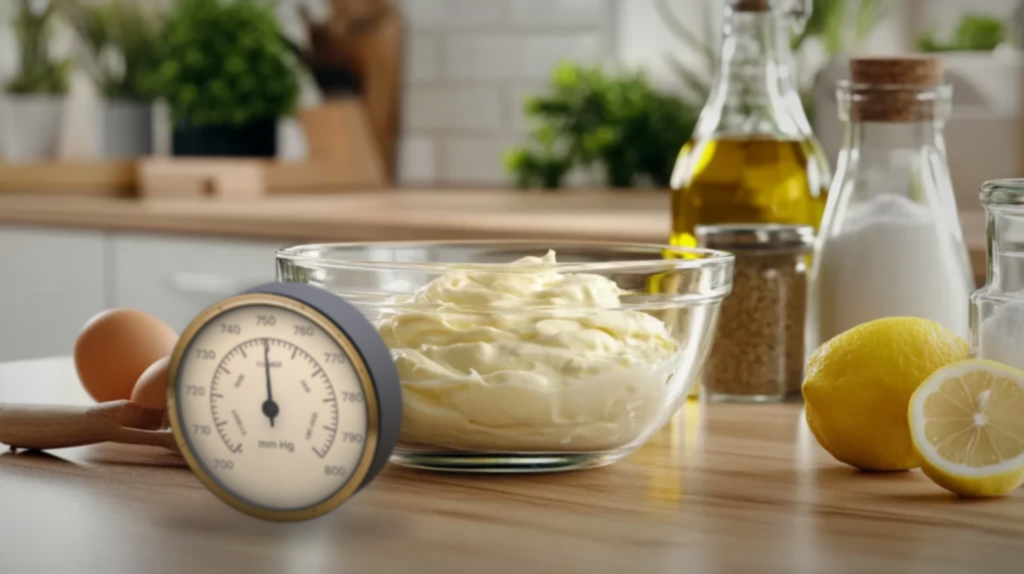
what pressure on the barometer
750 mmHg
